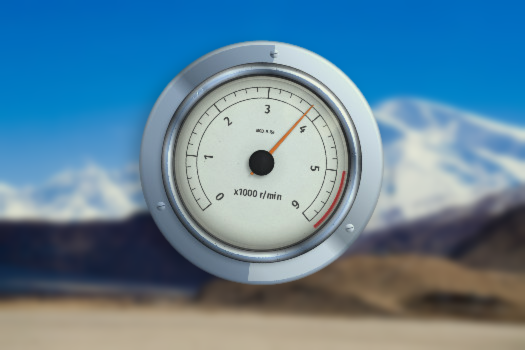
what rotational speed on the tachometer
3800 rpm
